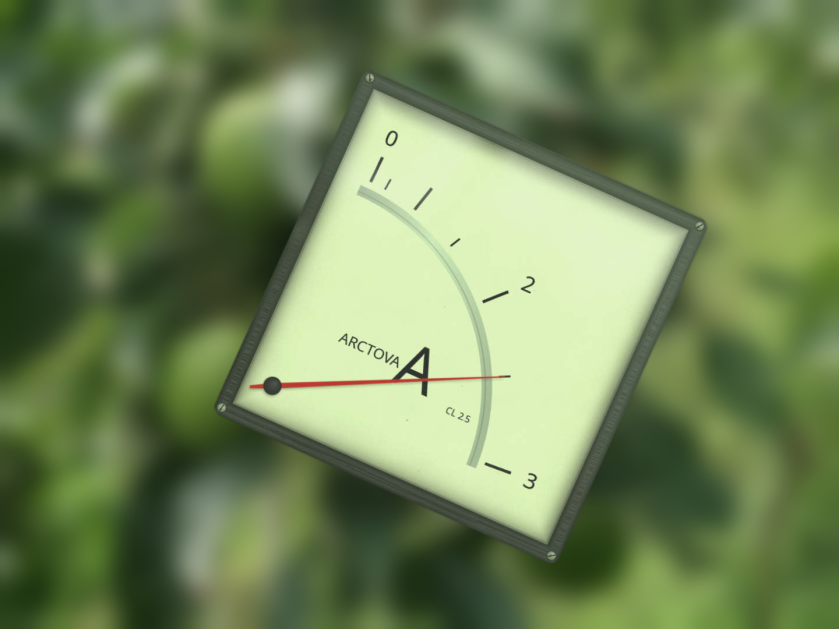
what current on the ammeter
2.5 A
